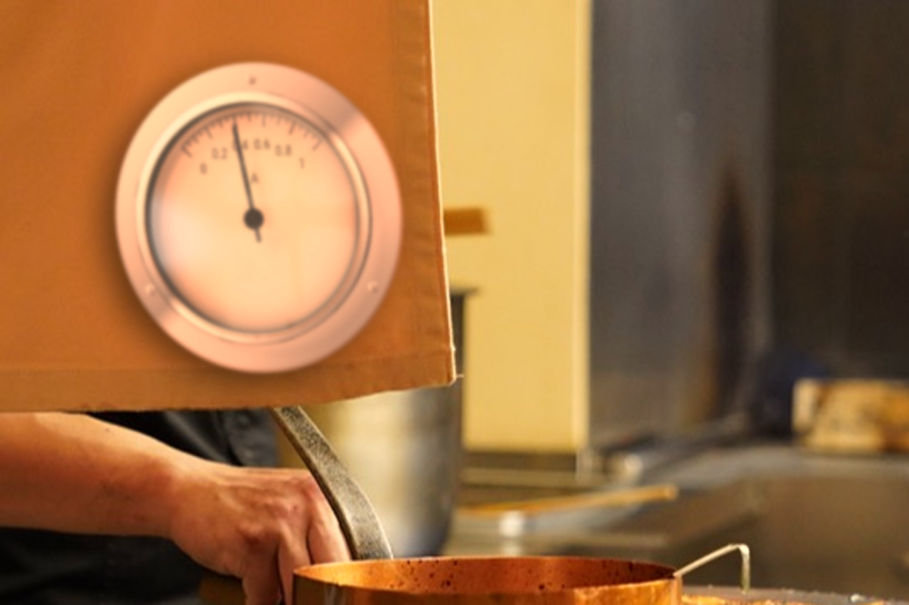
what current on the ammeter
0.4 A
